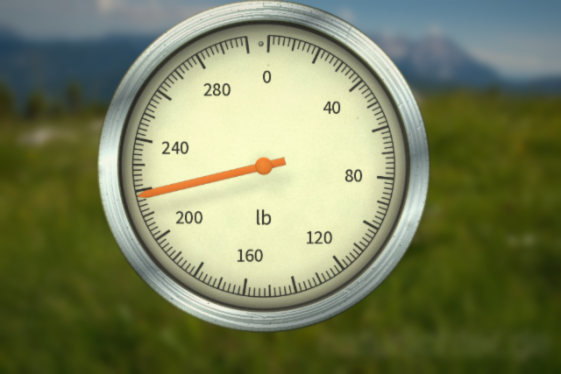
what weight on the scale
218 lb
